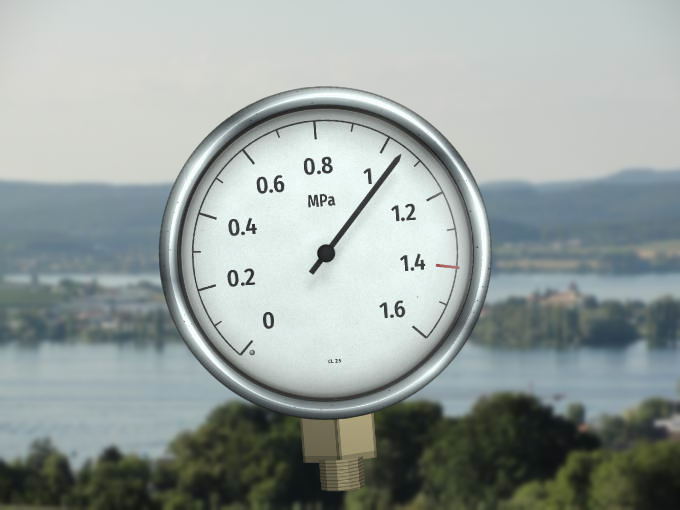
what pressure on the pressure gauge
1.05 MPa
